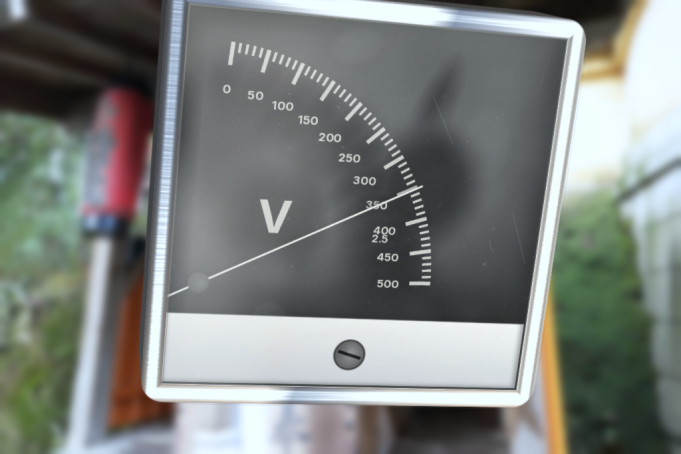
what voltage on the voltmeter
350 V
